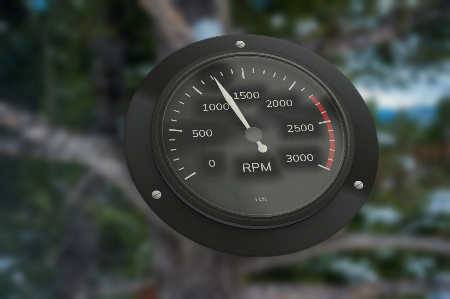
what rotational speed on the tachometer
1200 rpm
